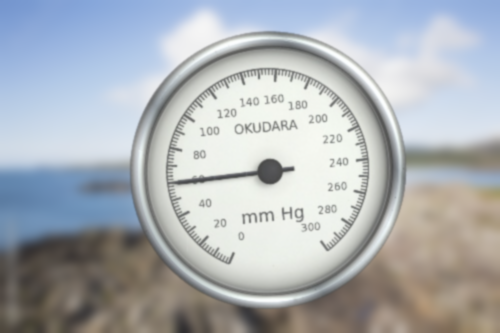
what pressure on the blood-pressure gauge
60 mmHg
